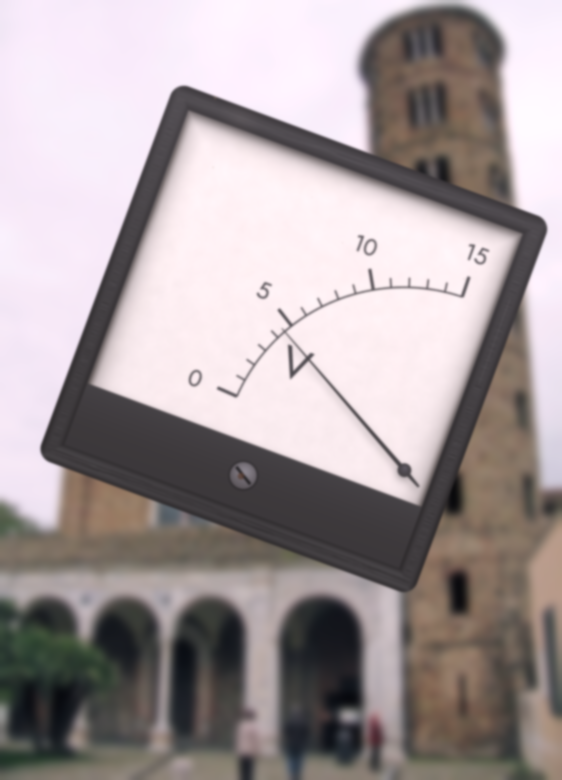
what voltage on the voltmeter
4.5 V
